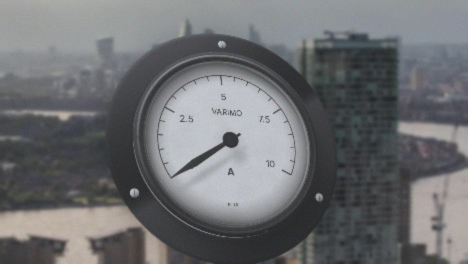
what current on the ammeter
0 A
